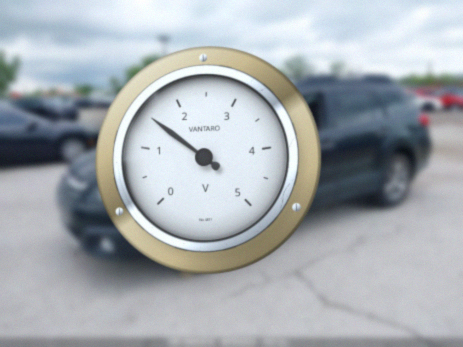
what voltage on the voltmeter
1.5 V
